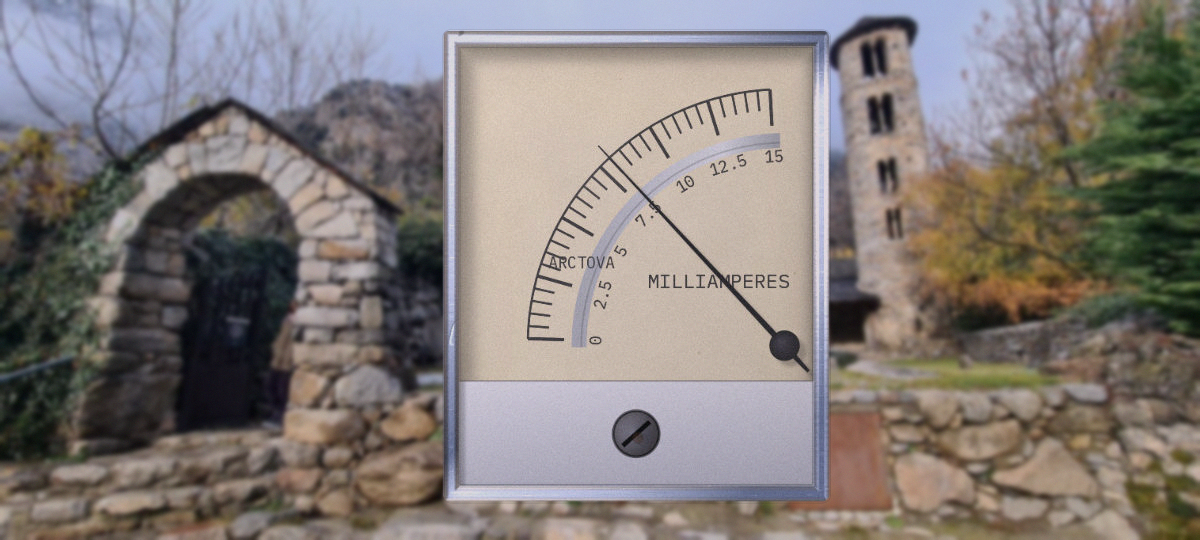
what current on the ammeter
8 mA
